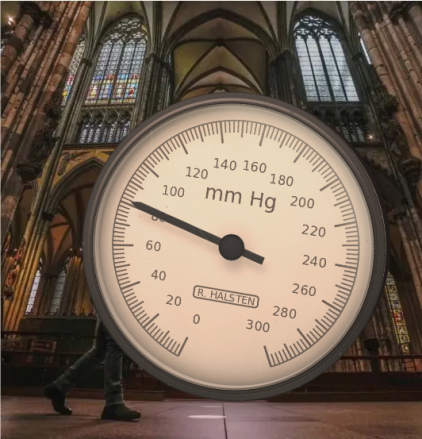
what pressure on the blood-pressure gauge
82 mmHg
